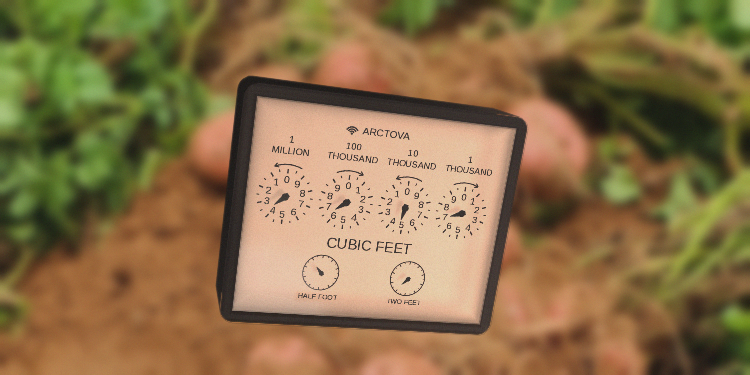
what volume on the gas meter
364700 ft³
